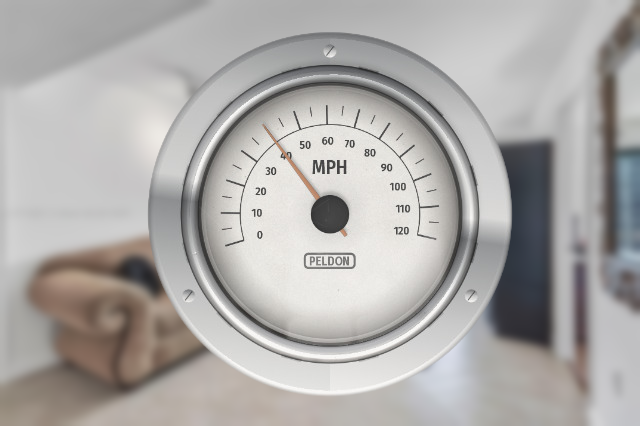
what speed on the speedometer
40 mph
